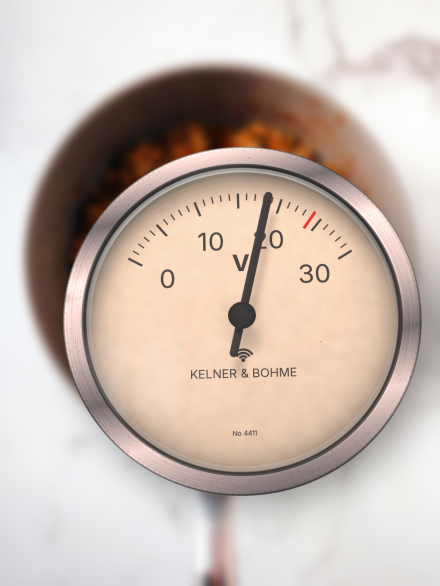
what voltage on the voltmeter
18.5 V
